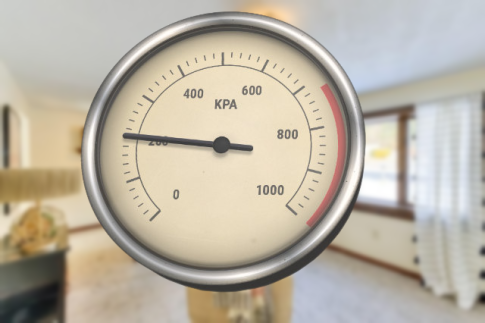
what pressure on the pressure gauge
200 kPa
